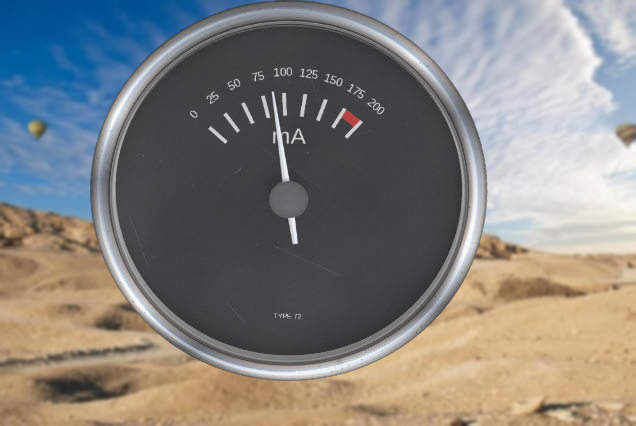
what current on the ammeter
87.5 mA
